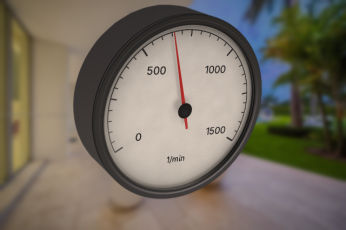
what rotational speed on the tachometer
650 rpm
